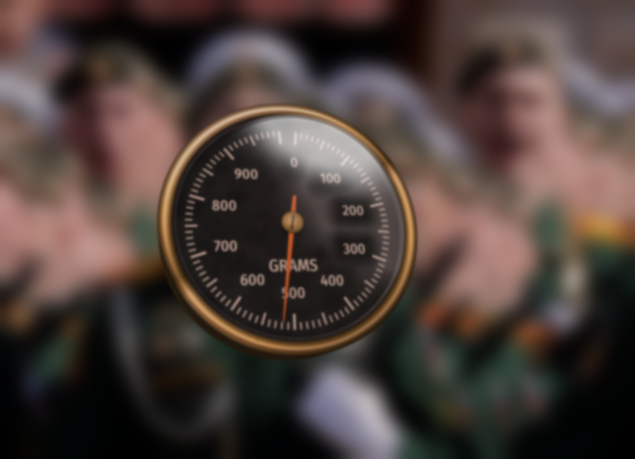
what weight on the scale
520 g
